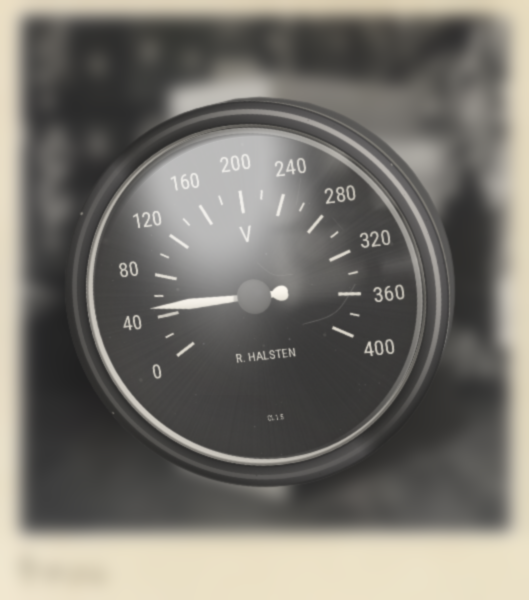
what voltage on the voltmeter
50 V
